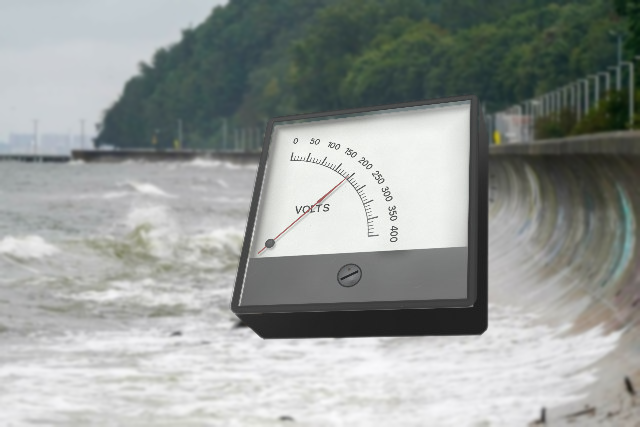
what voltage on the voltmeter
200 V
